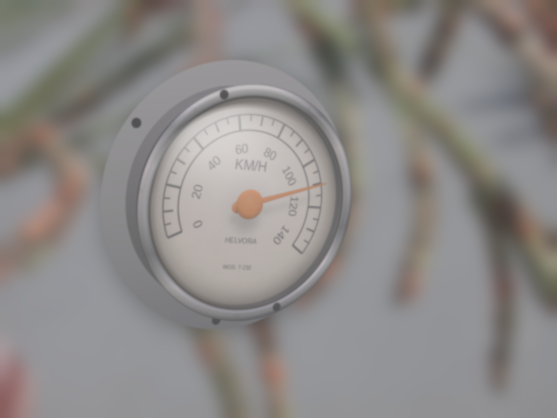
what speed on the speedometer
110 km/h
